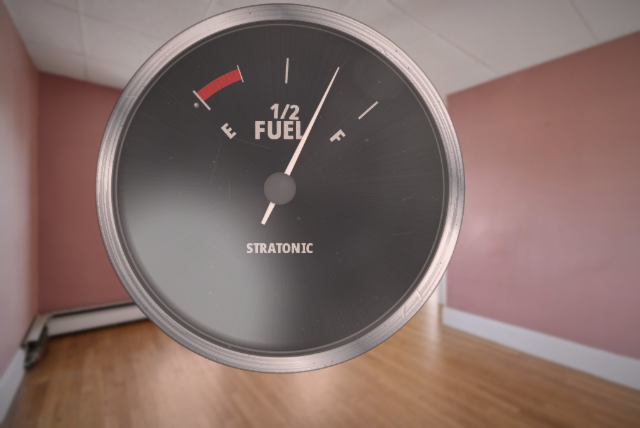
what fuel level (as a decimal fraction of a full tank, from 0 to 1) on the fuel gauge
0.75
